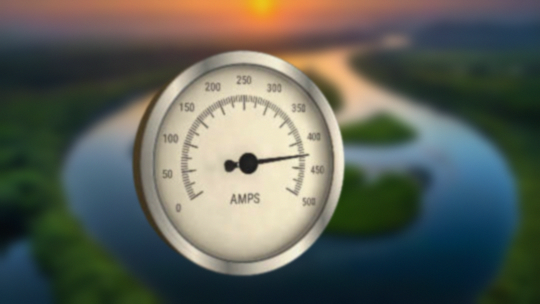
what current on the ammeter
425 A
